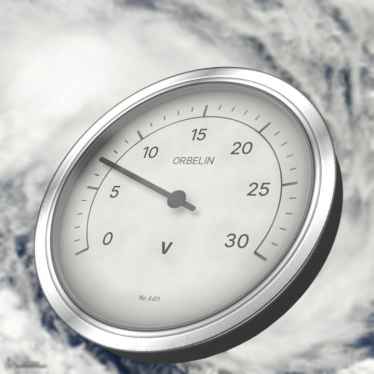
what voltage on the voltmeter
7 V
